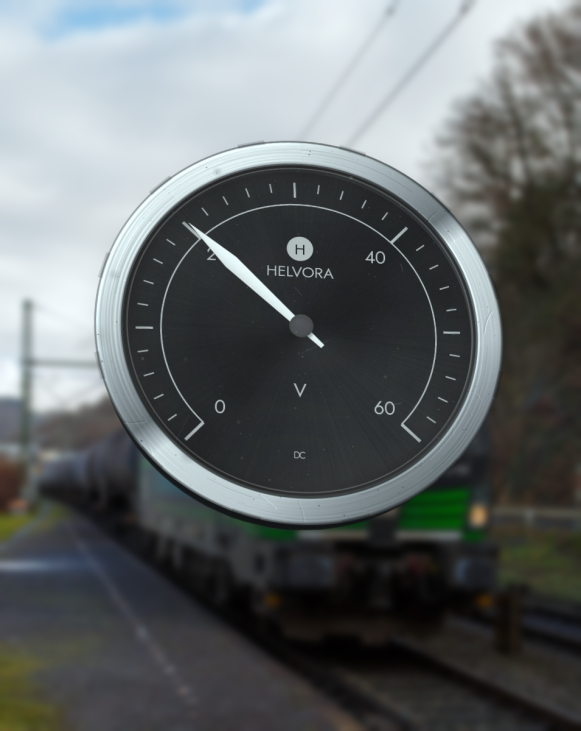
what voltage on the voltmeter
20 V
